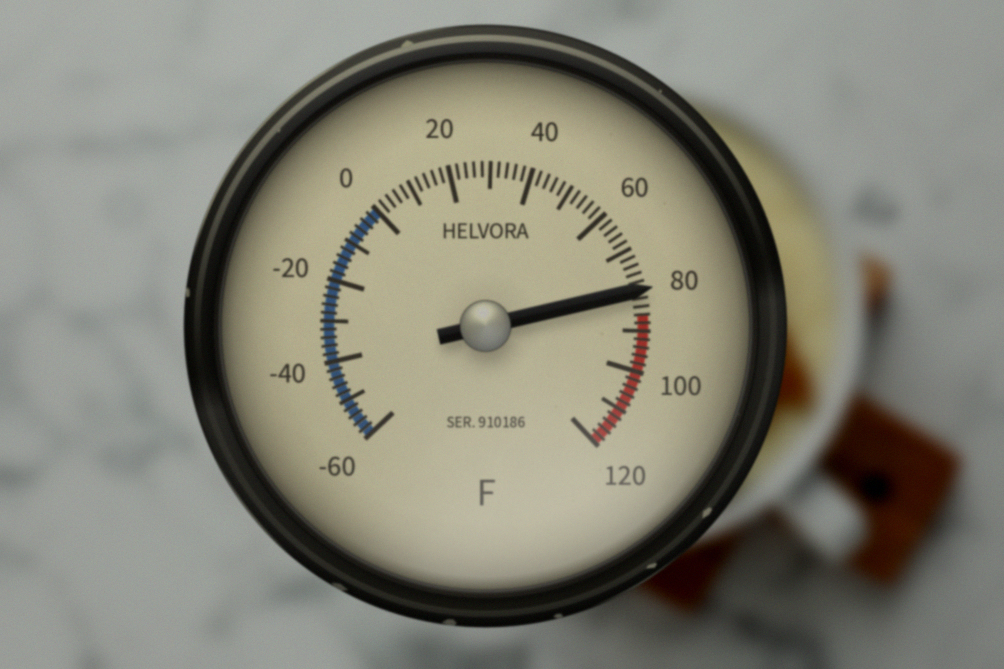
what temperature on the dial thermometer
80 °F
